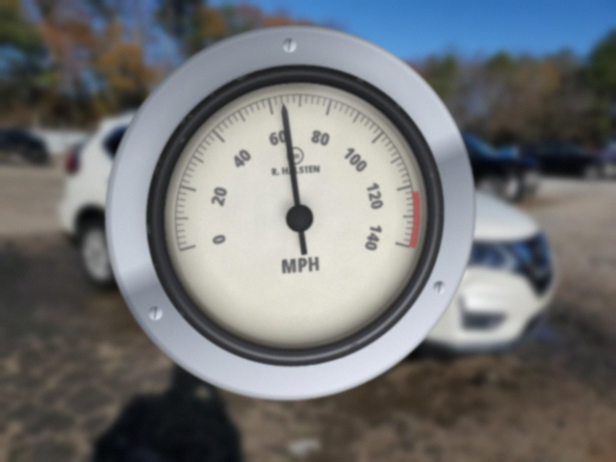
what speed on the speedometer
64 mph
